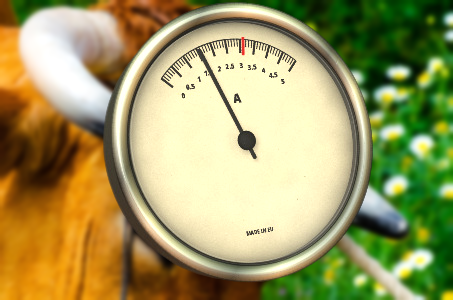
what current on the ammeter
1.5 A
